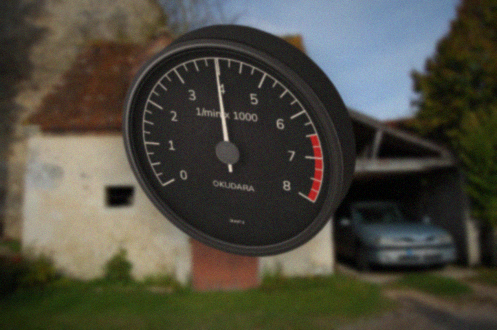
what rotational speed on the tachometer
4000 rpm
